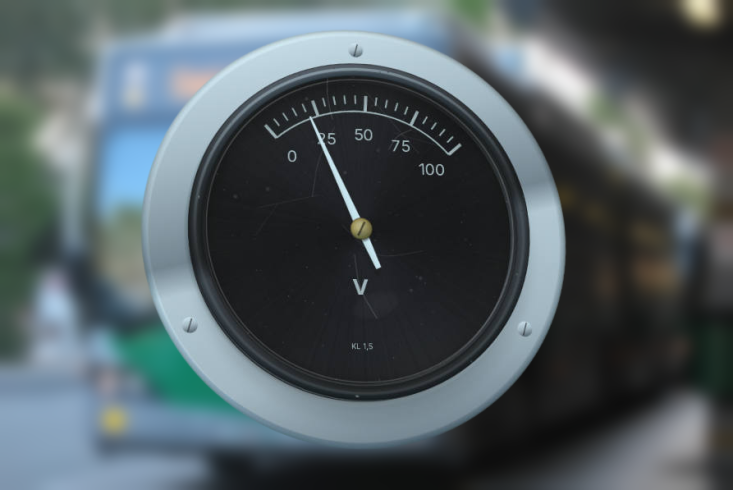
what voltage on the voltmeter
20 V
